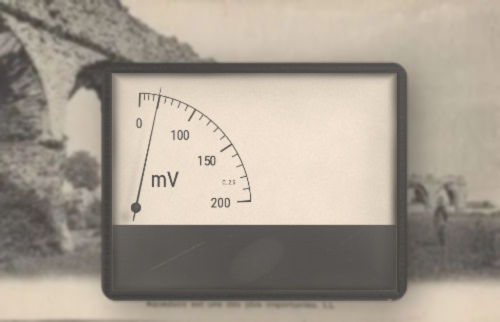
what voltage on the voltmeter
50 mV
